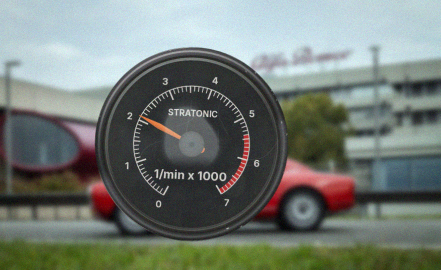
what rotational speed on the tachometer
2100 rpm
